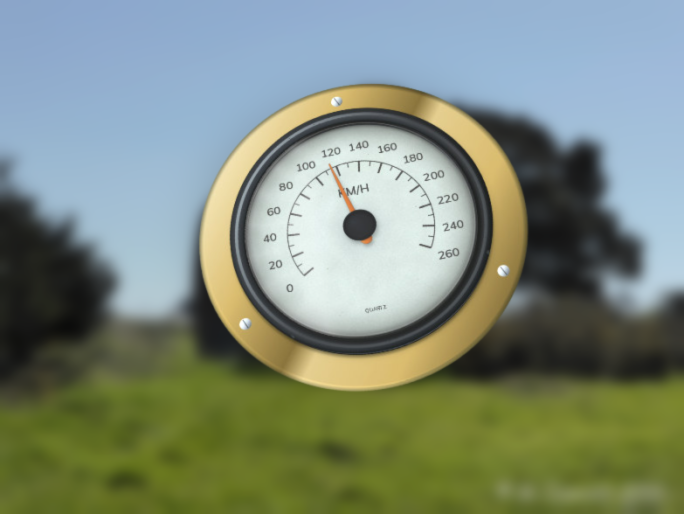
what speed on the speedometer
115 km/h
